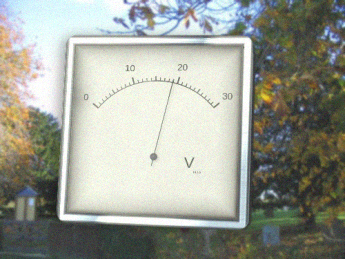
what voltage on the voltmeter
19 V
